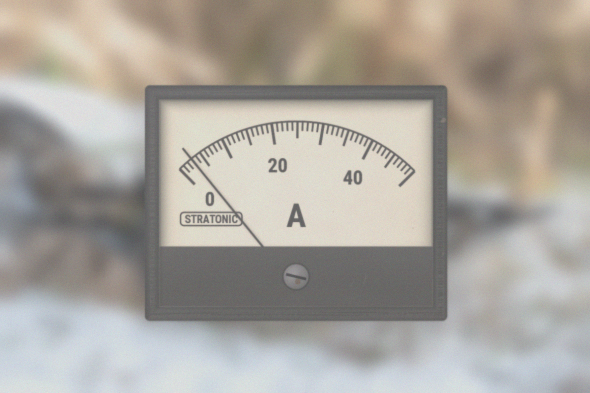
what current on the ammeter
3 A
